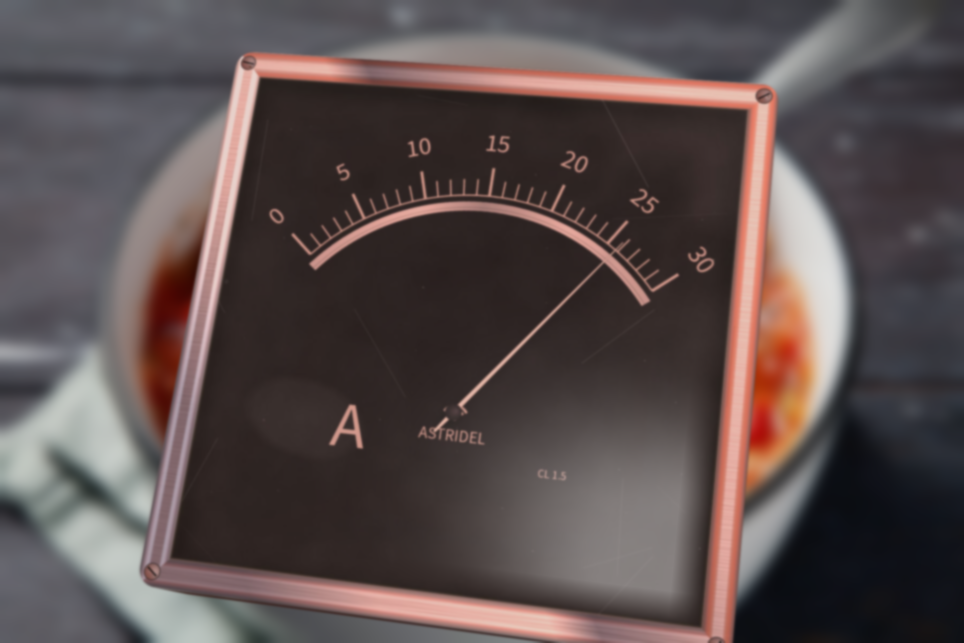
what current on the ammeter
26 A
